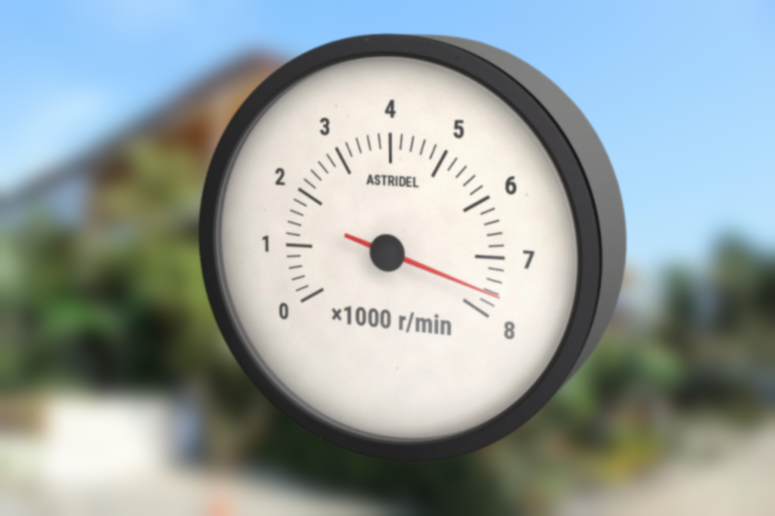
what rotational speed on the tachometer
7600 rpm
